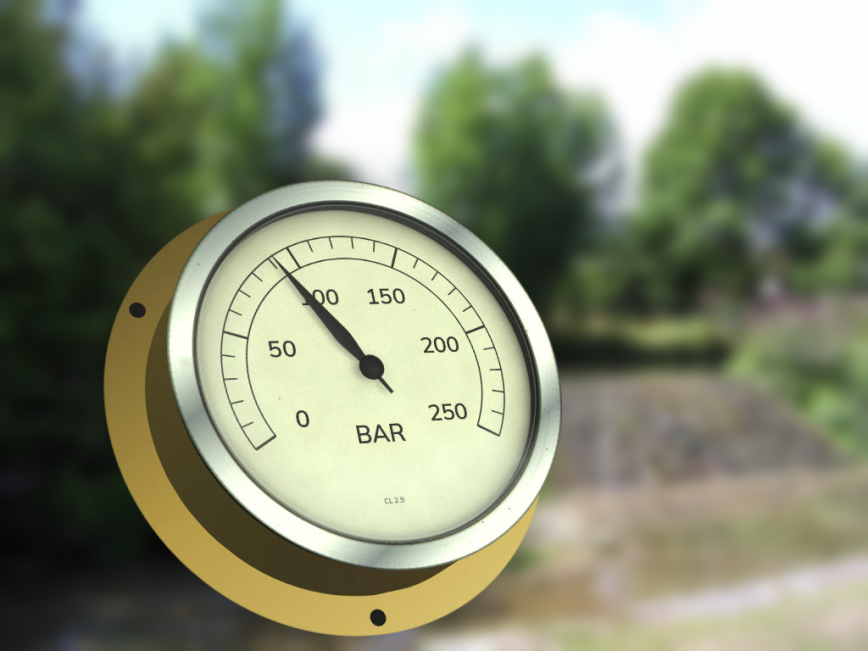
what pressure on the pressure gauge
90 bar
